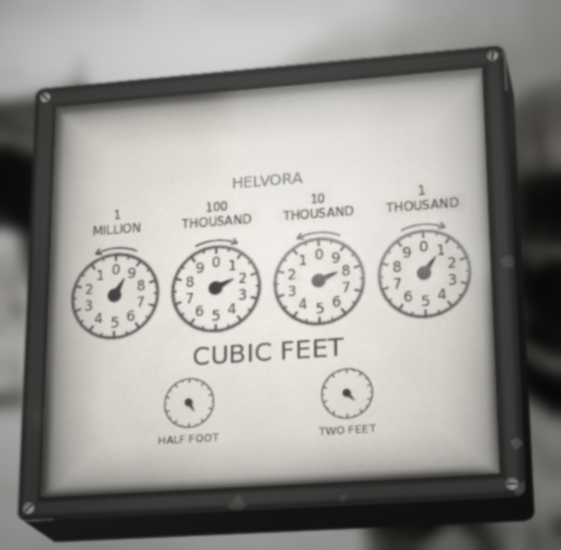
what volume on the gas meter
918100 ft³
